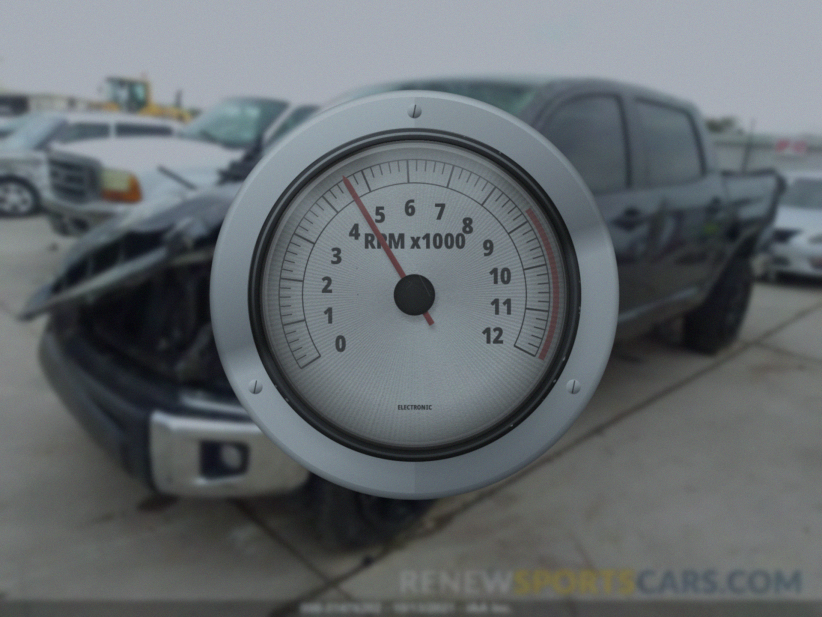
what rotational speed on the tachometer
4600 rpm
